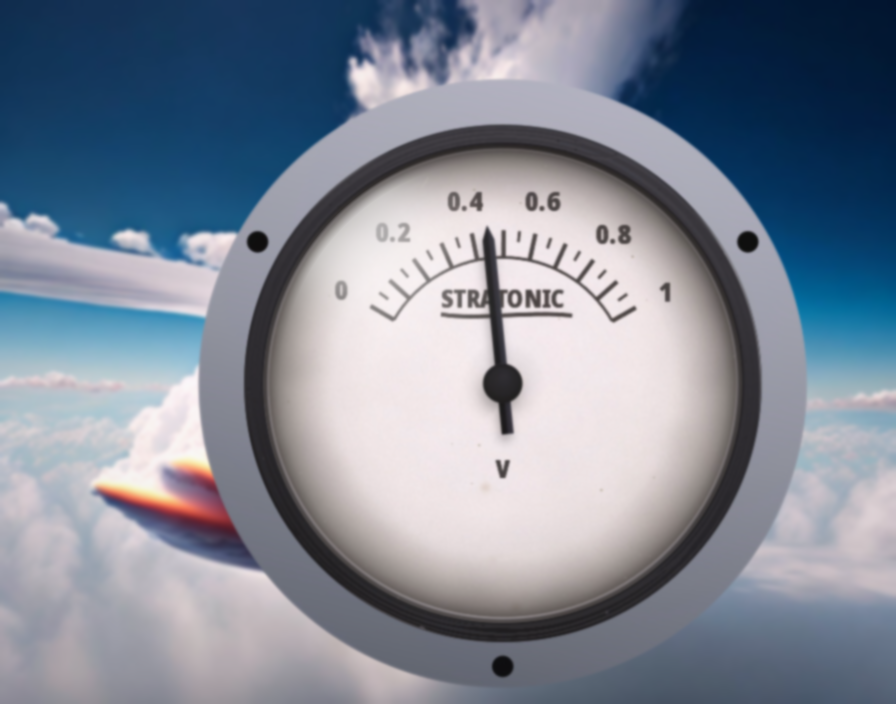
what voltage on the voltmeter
0.45 V
